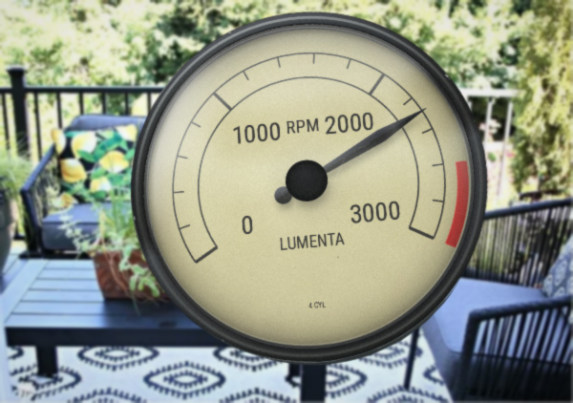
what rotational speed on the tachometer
2300 rpm
